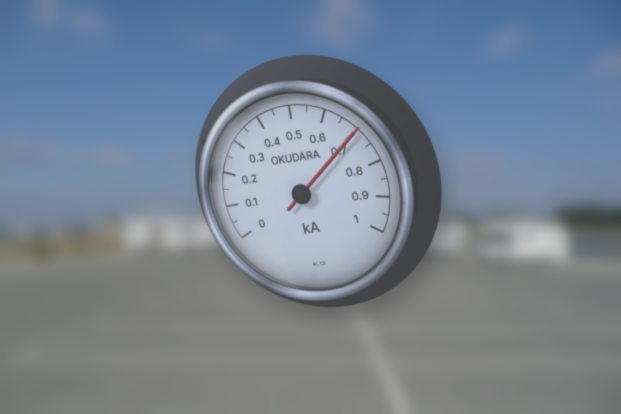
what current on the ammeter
0.7 kA
